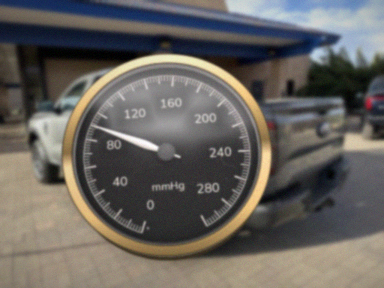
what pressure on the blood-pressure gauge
90 mmHg
